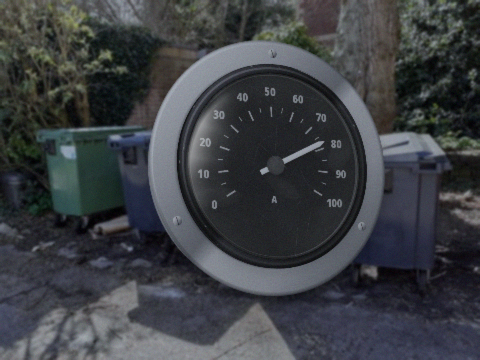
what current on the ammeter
77.5 A
